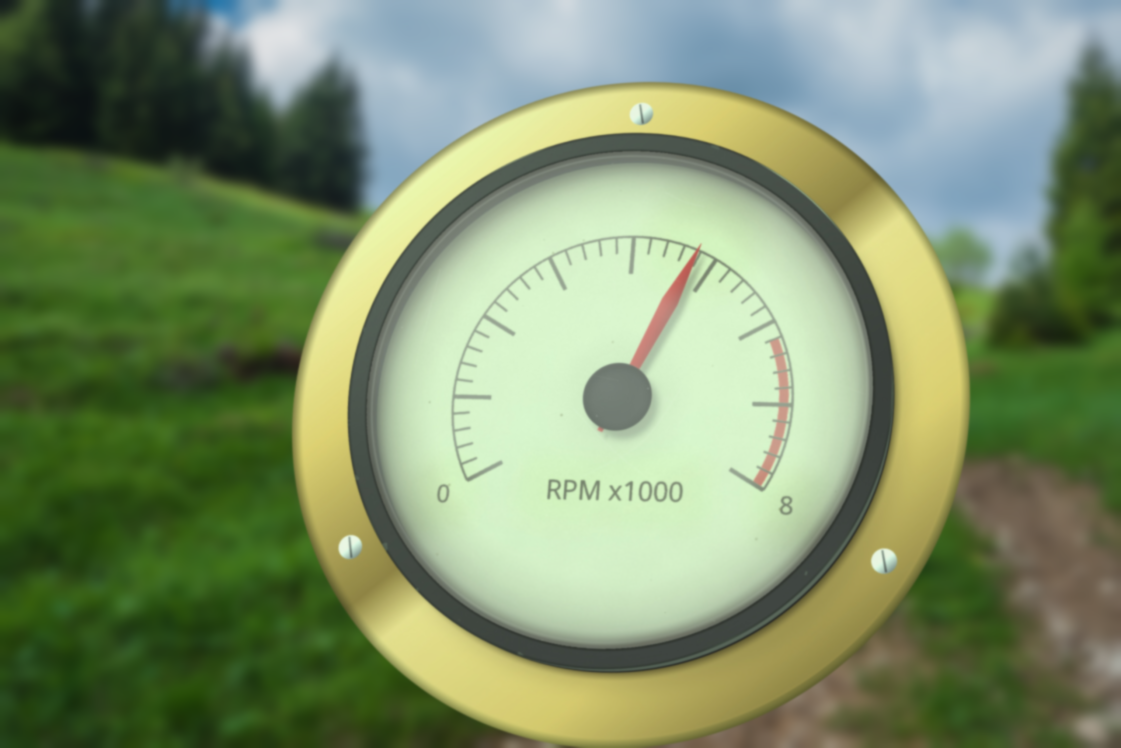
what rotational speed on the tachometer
4800 rpm
